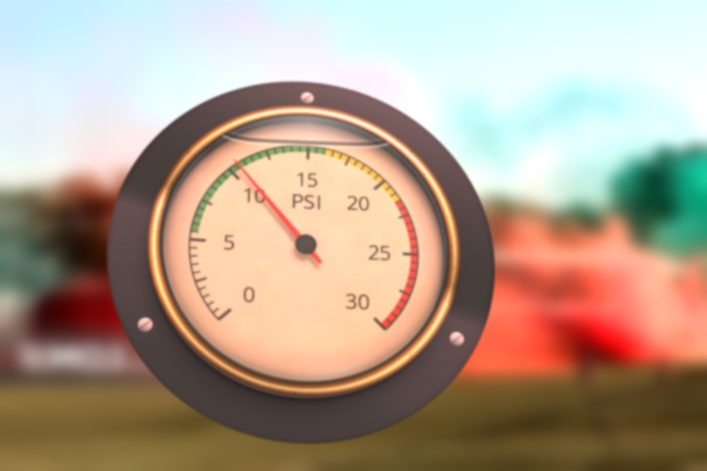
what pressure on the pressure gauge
10.5 psi
